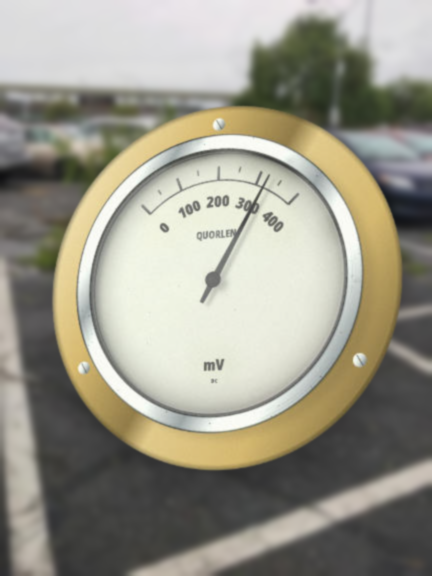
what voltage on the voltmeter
325 mV
